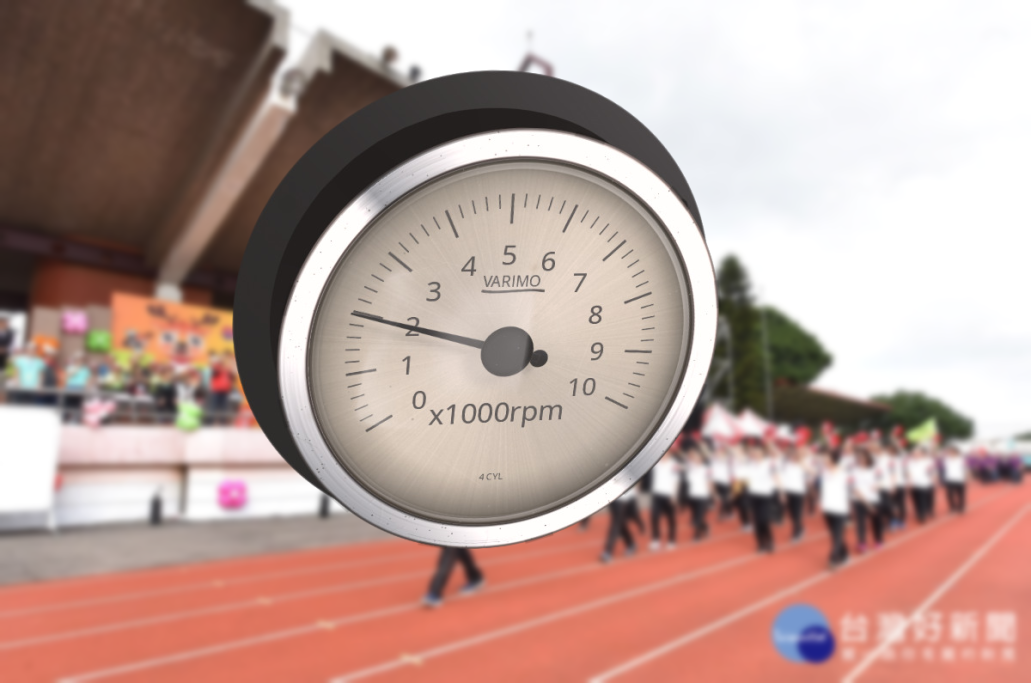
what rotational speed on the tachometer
2000 rpm
